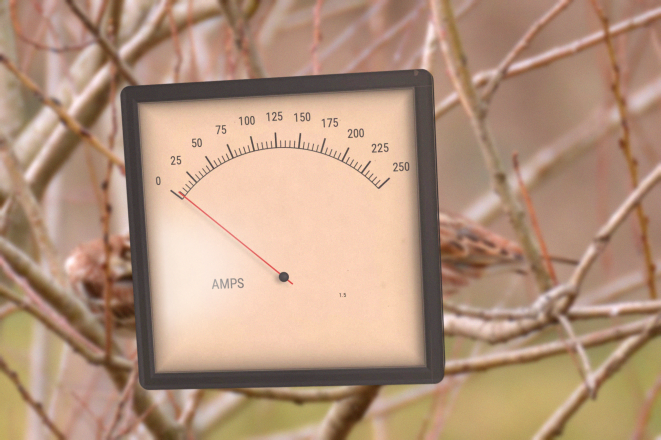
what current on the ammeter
5 A
